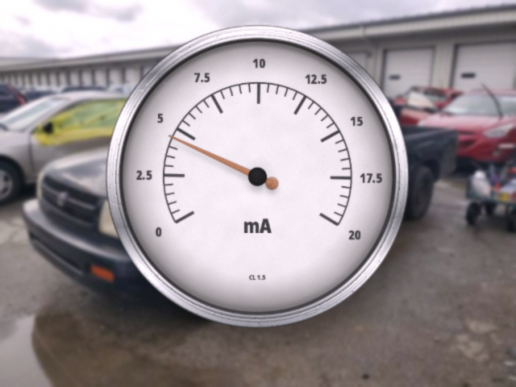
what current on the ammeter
4.5 mA
